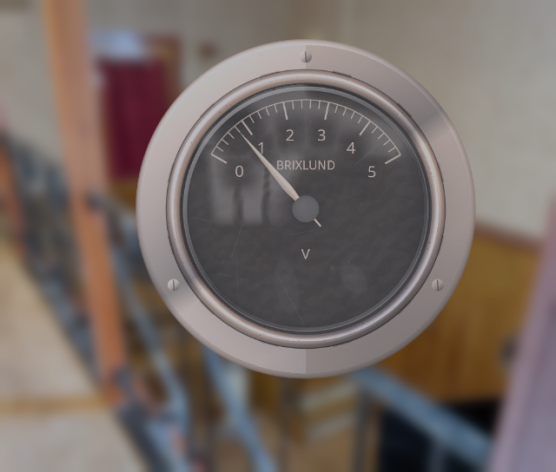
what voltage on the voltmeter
0.8 V
